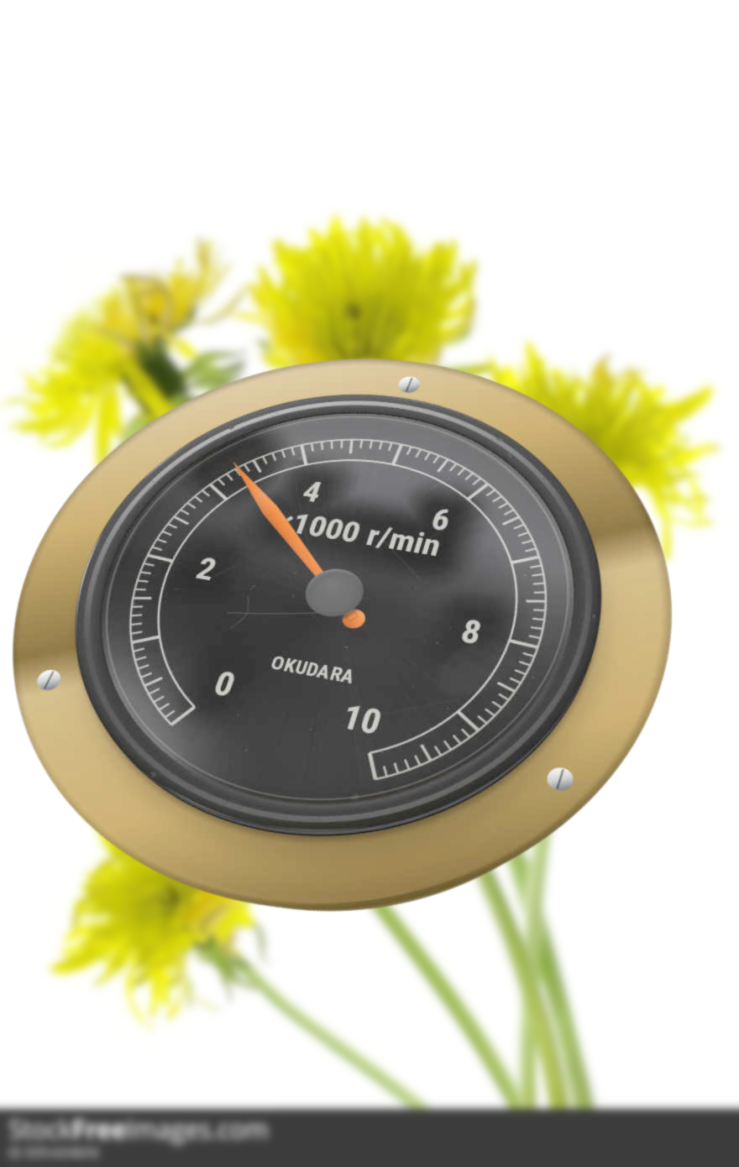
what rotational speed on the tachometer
3300 rpm
